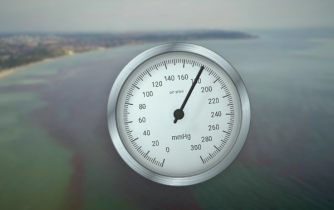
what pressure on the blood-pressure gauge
180 mmHg
